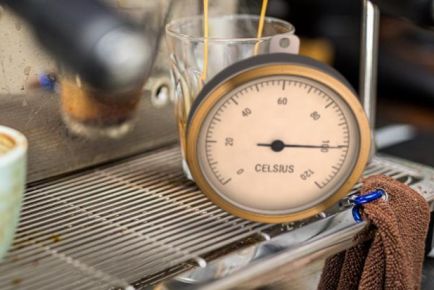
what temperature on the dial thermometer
100 °C
